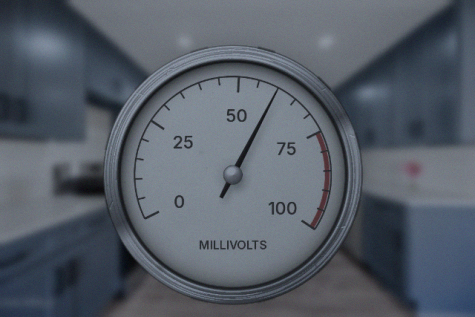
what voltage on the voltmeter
60 mV
